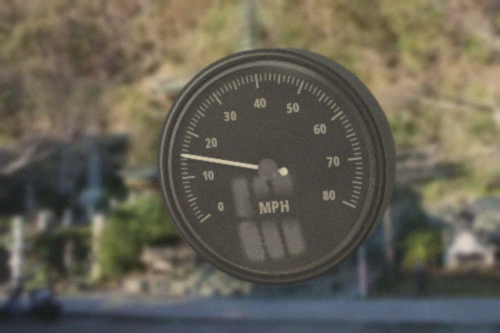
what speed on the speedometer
15 mph
